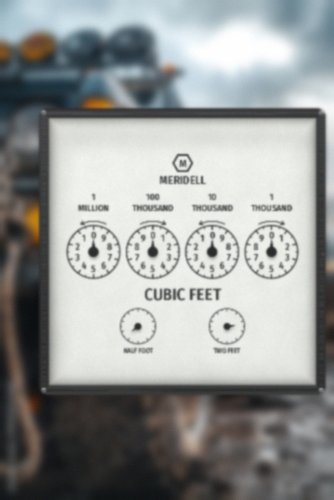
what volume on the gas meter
0 ft³
